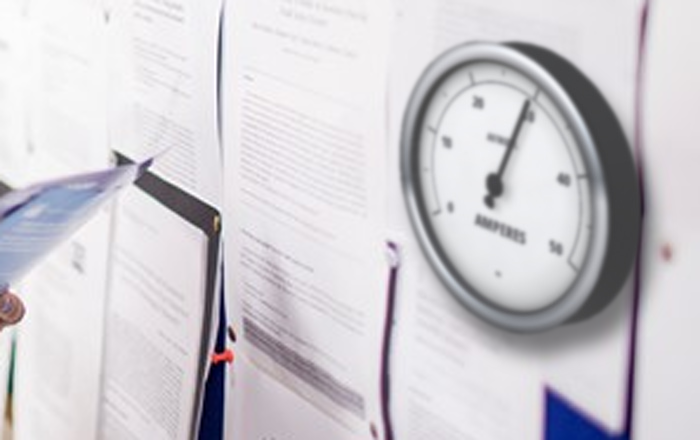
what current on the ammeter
30 A
